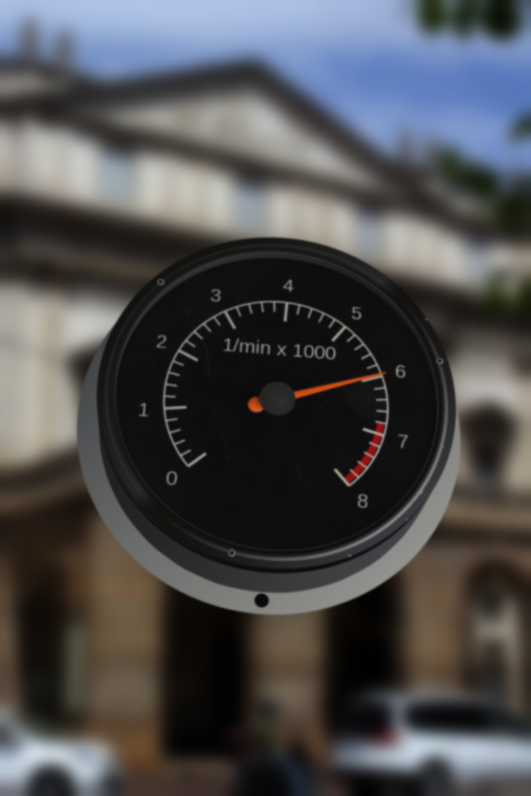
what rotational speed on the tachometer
6000 rpm
